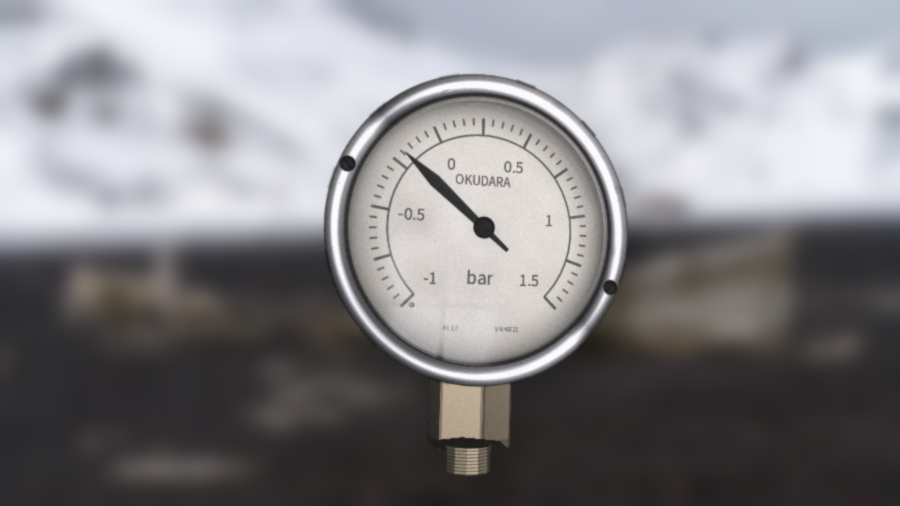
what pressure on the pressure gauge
-0.2 bar
